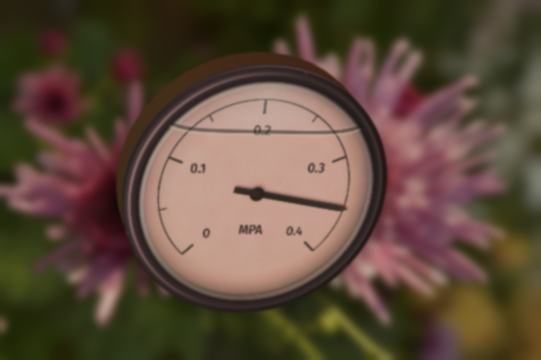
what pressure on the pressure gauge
0.35 MPa
